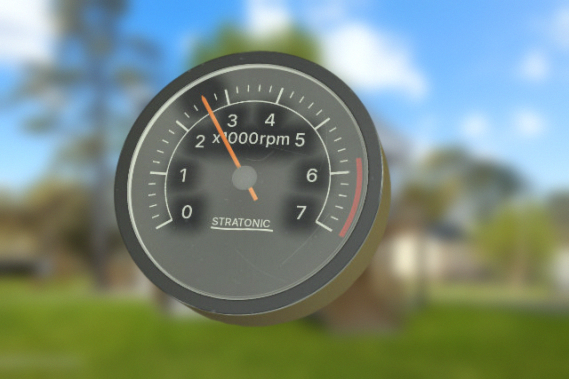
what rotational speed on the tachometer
2600 rpm
